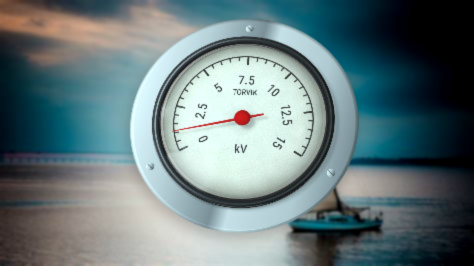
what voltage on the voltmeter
1 kV
